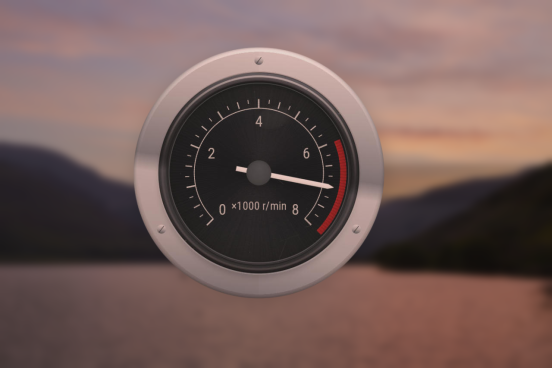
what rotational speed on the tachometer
7000 rpm
